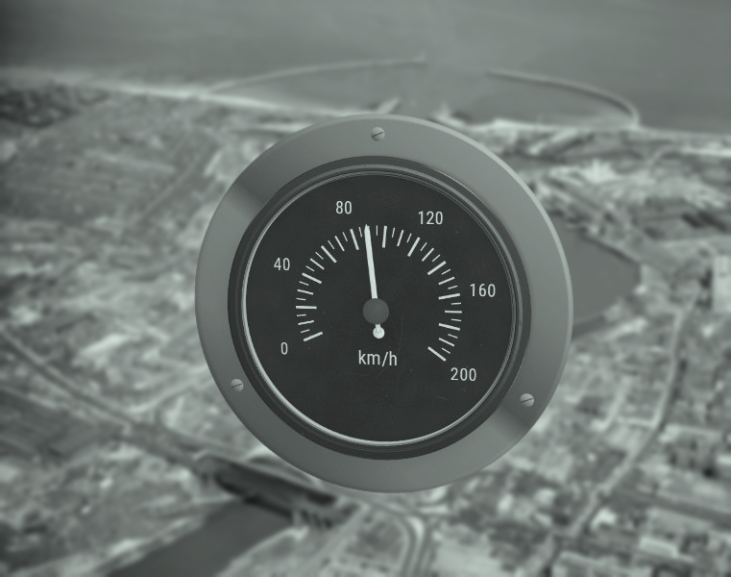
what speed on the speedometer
90 km/h
